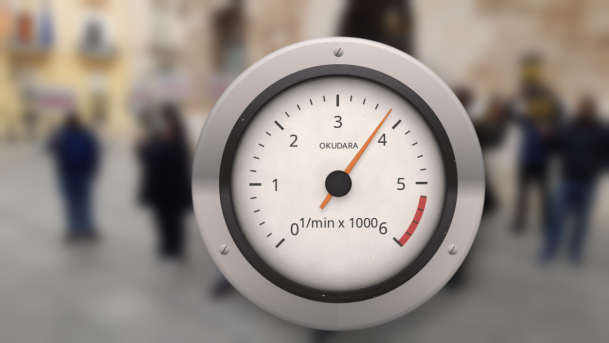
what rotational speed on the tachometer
3800 rpm
